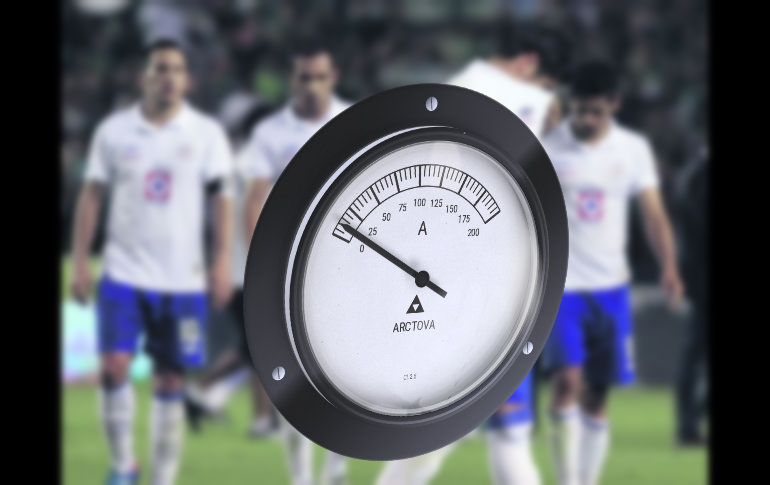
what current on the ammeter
10 A
